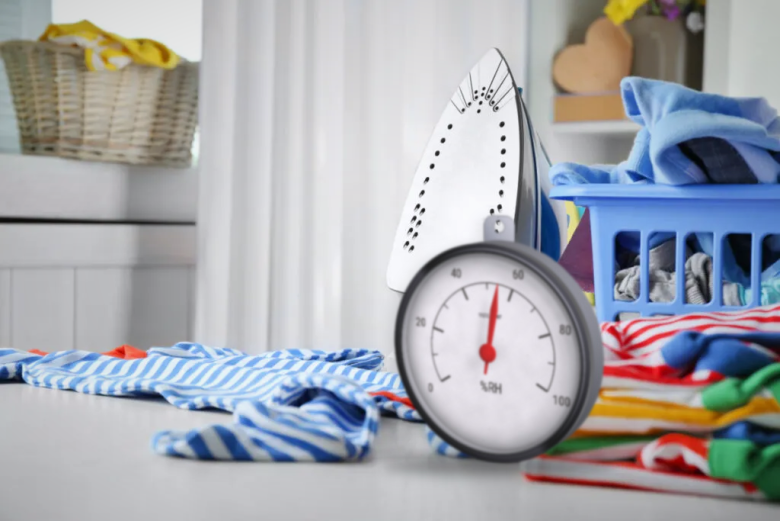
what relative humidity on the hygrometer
55 %
